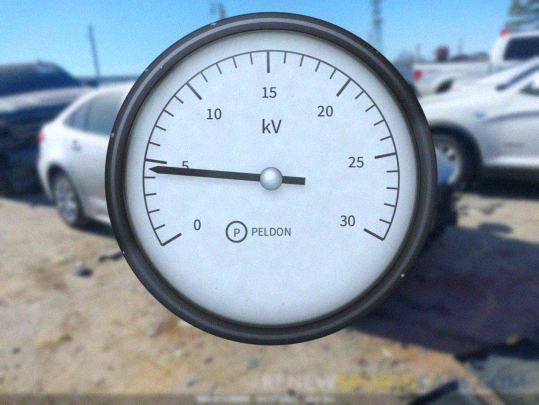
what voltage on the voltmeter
4.5 kV
